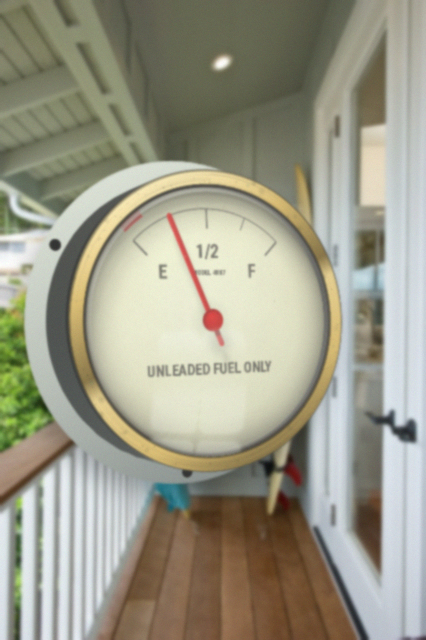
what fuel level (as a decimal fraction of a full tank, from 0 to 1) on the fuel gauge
0.25
